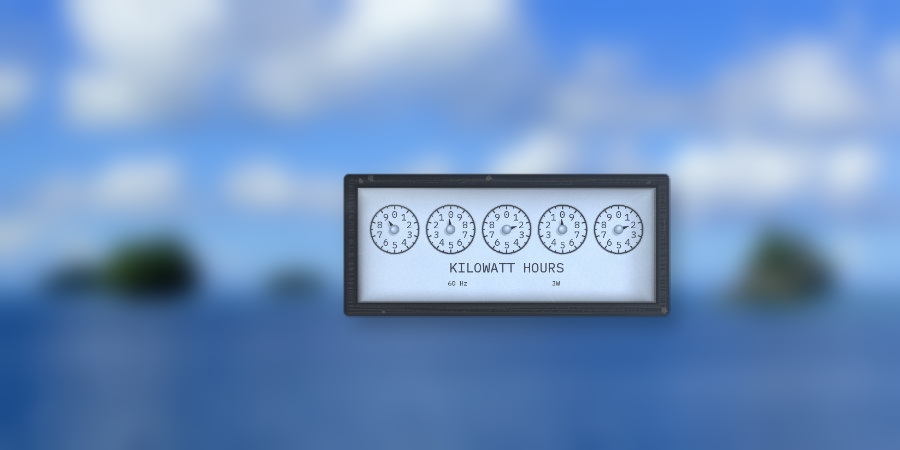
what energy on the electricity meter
90202 kWh
